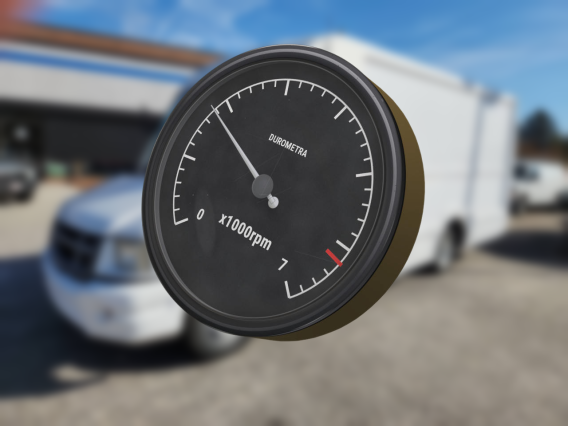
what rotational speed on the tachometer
1800 rpm
